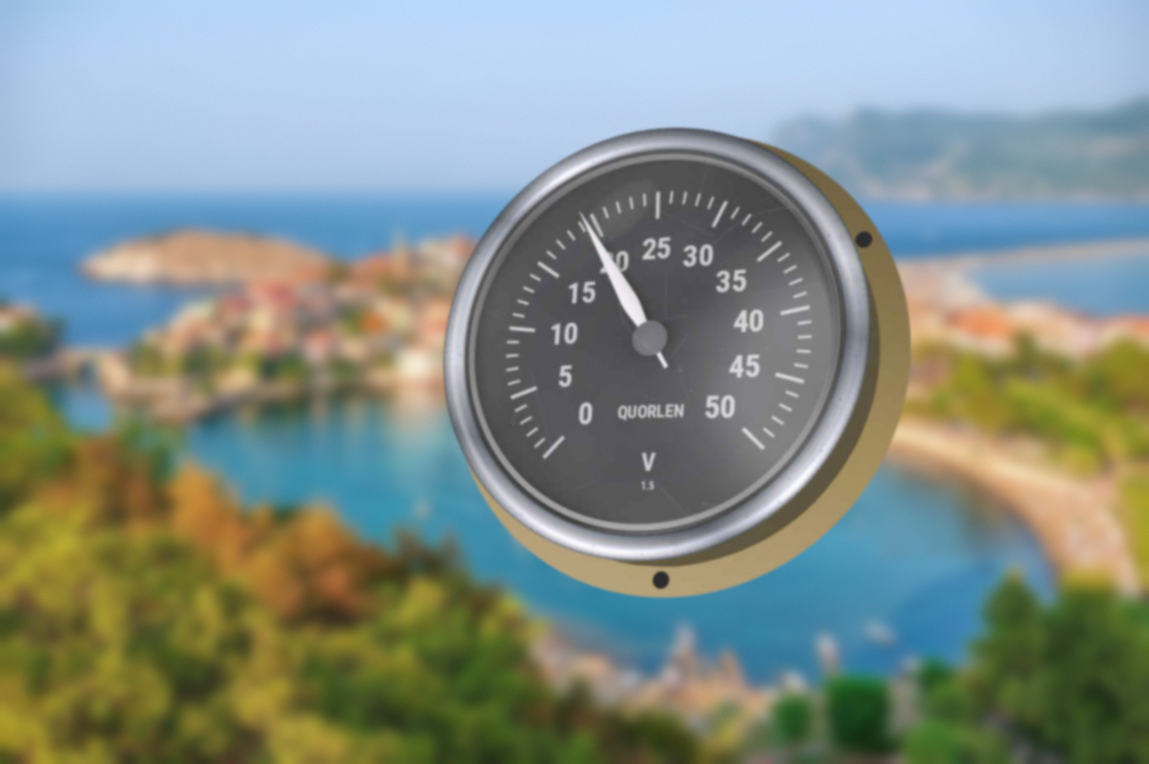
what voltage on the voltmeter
19.5 V
